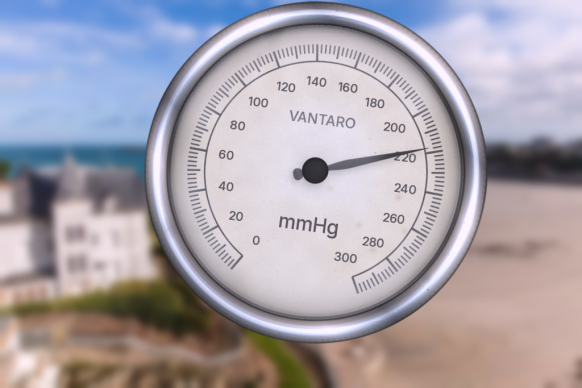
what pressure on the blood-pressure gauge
218 mmHg
